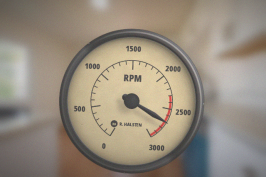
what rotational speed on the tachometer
2700 rpm
